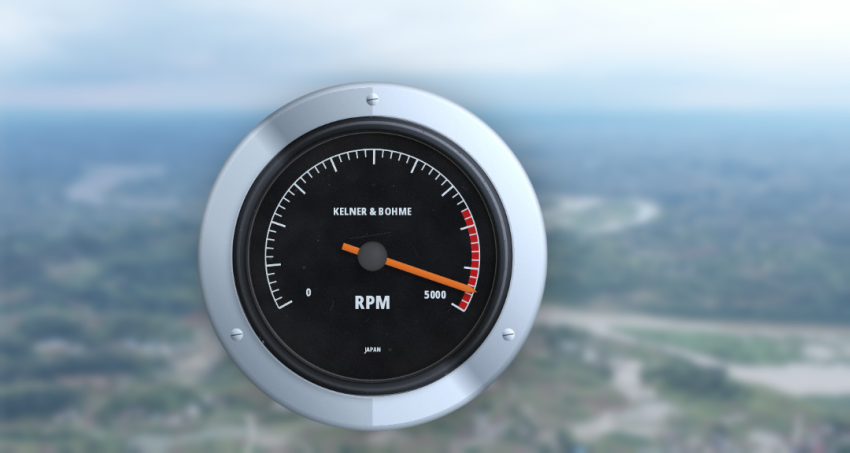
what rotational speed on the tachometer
4750 rpm
